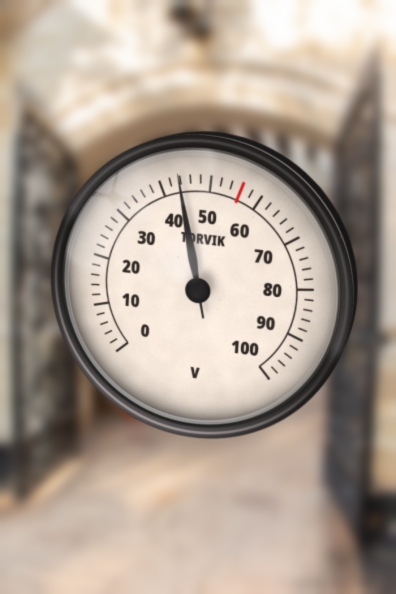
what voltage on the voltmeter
44 V
